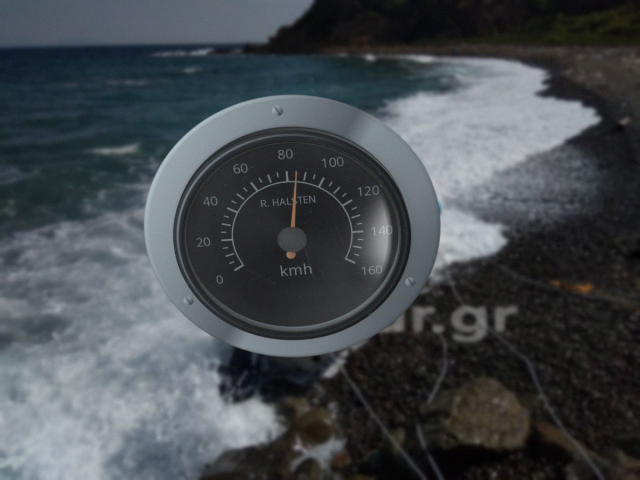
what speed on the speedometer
85 km/h
